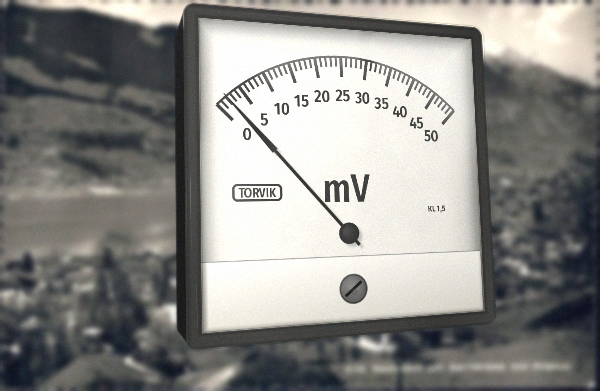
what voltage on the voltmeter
2 mV
